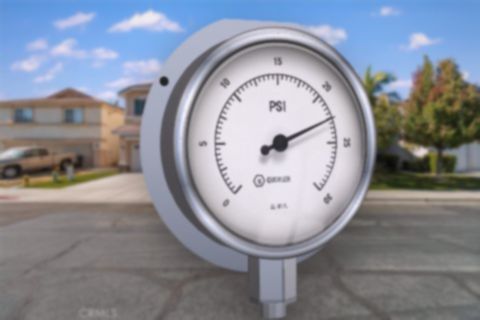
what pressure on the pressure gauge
22.5 psi
